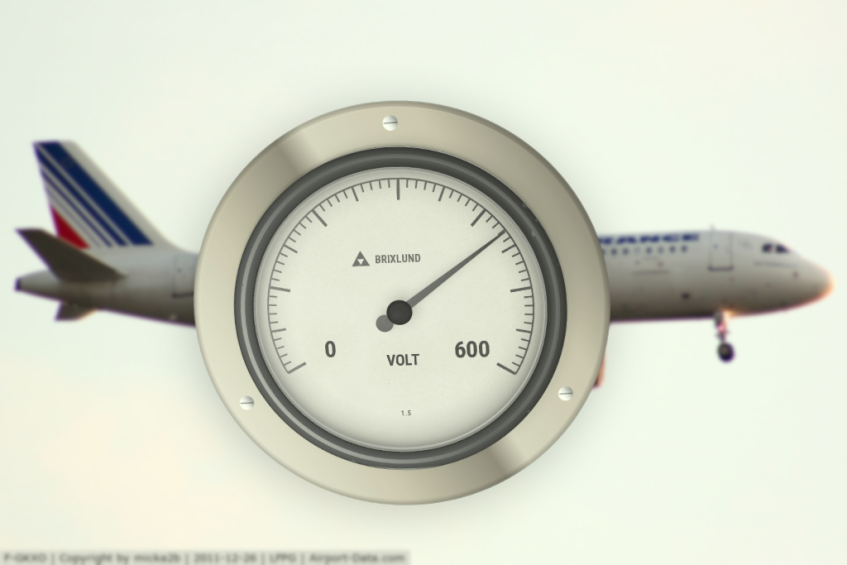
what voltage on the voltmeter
430 V
